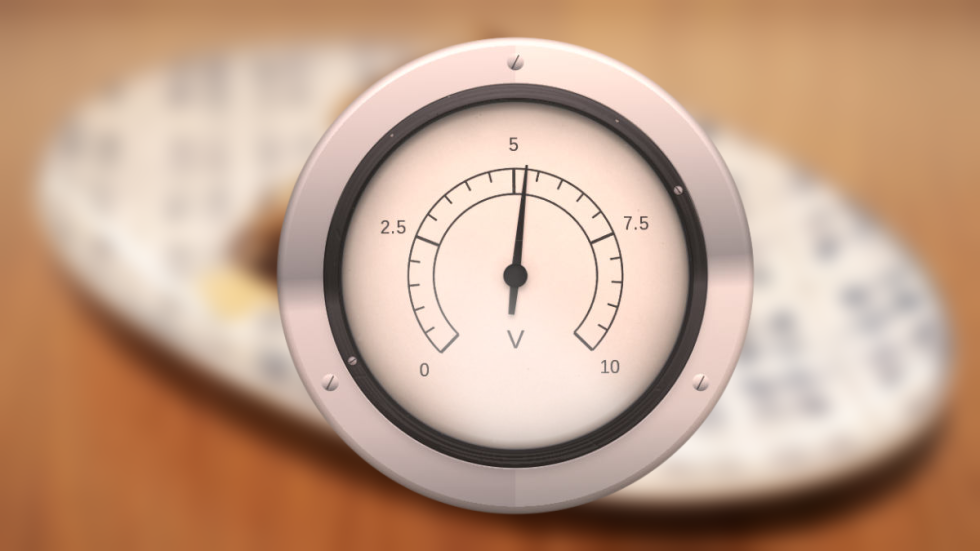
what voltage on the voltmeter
5.25 V
